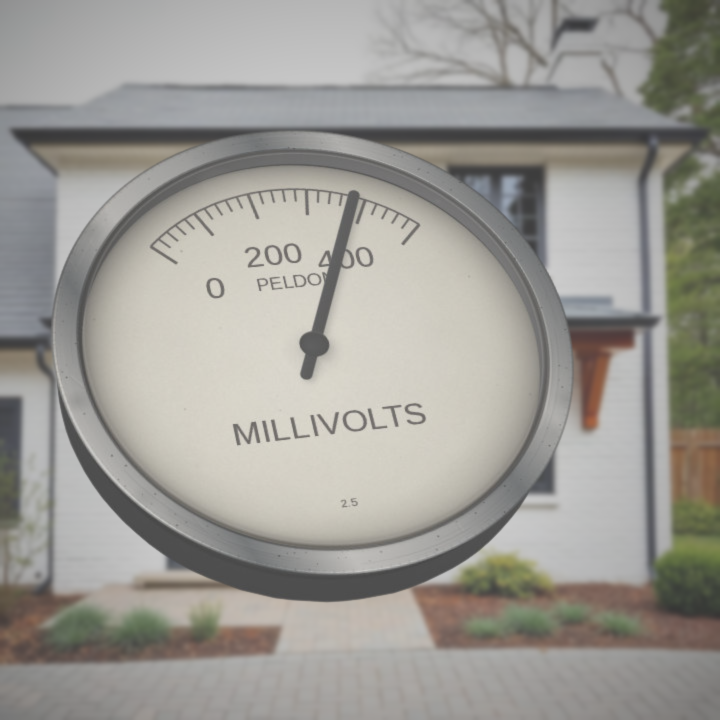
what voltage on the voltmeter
380 mV
